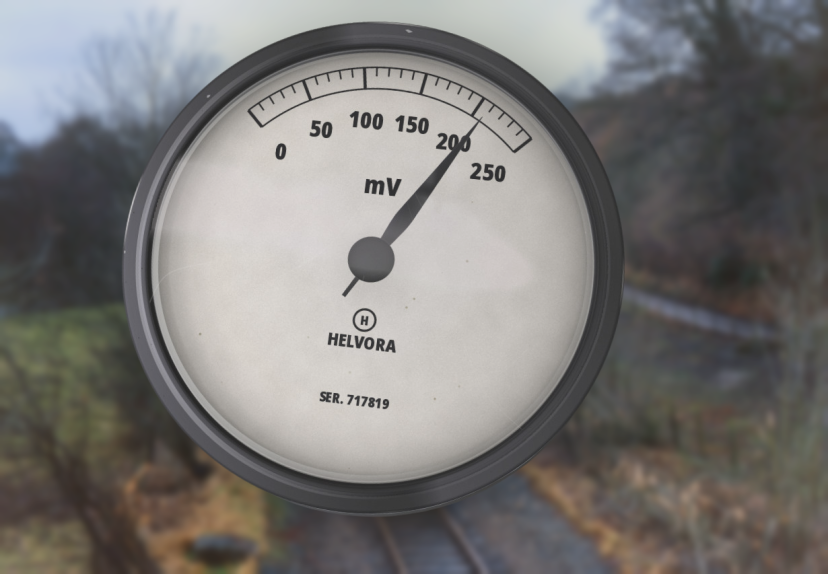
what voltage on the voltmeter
210 mV
